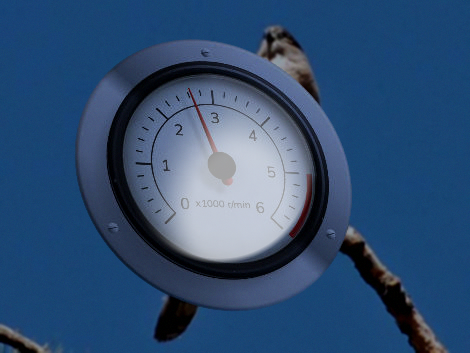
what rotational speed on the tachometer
2600 rpm
